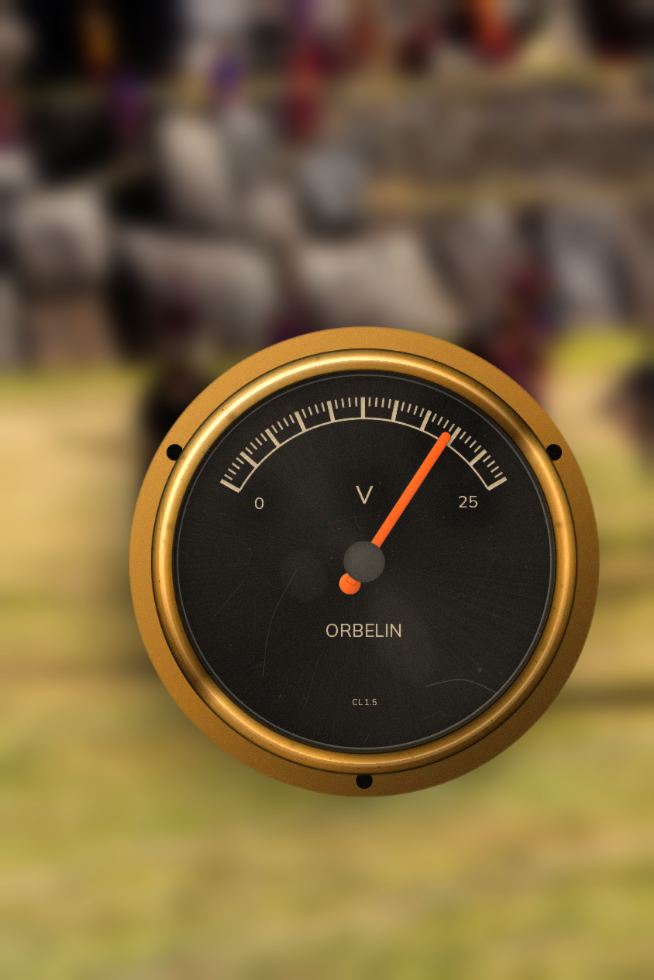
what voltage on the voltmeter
19.5 V
